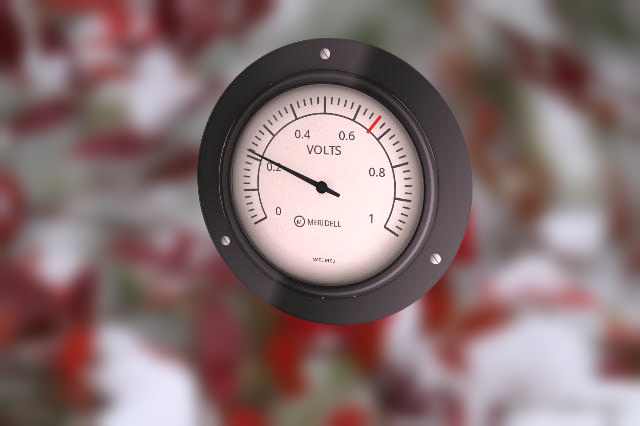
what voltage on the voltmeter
0.22 V
